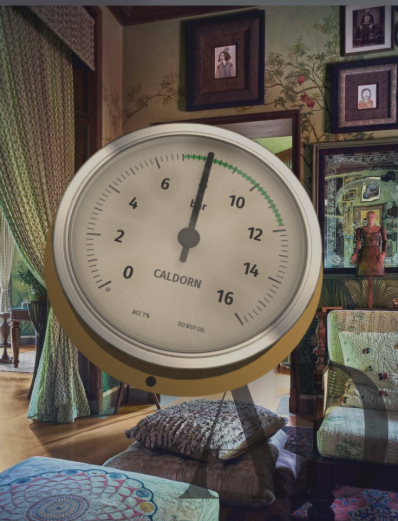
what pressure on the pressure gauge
8 bar
